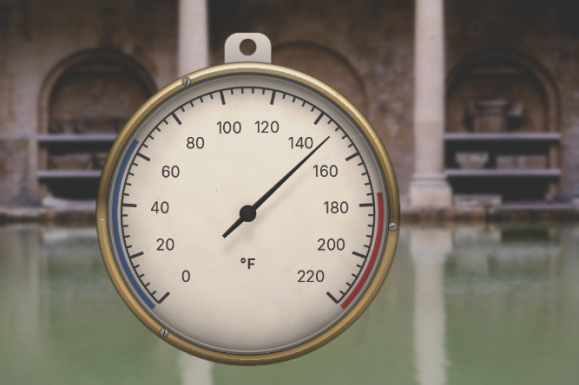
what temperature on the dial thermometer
148 °F
